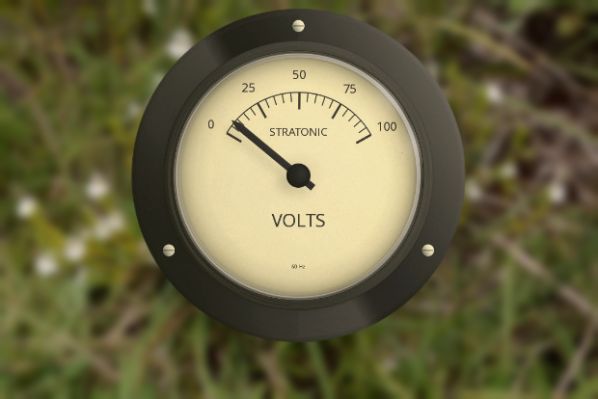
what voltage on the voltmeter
7.5 V
